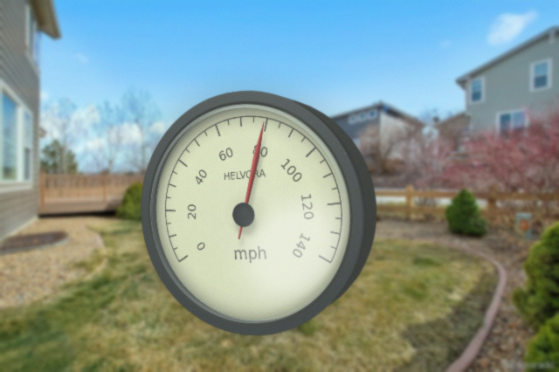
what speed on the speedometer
80 mph
